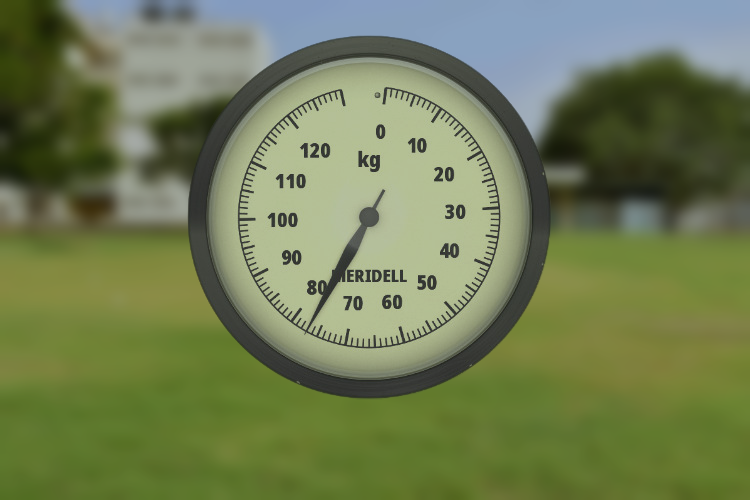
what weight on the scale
77 kg
